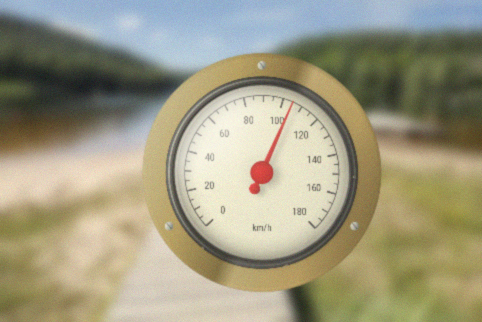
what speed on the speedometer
105 km/h
